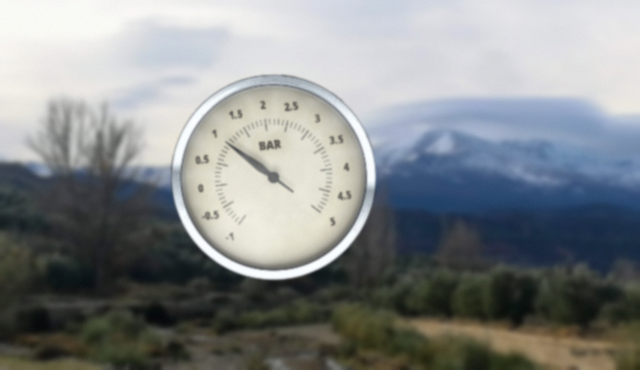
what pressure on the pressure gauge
1 bar
